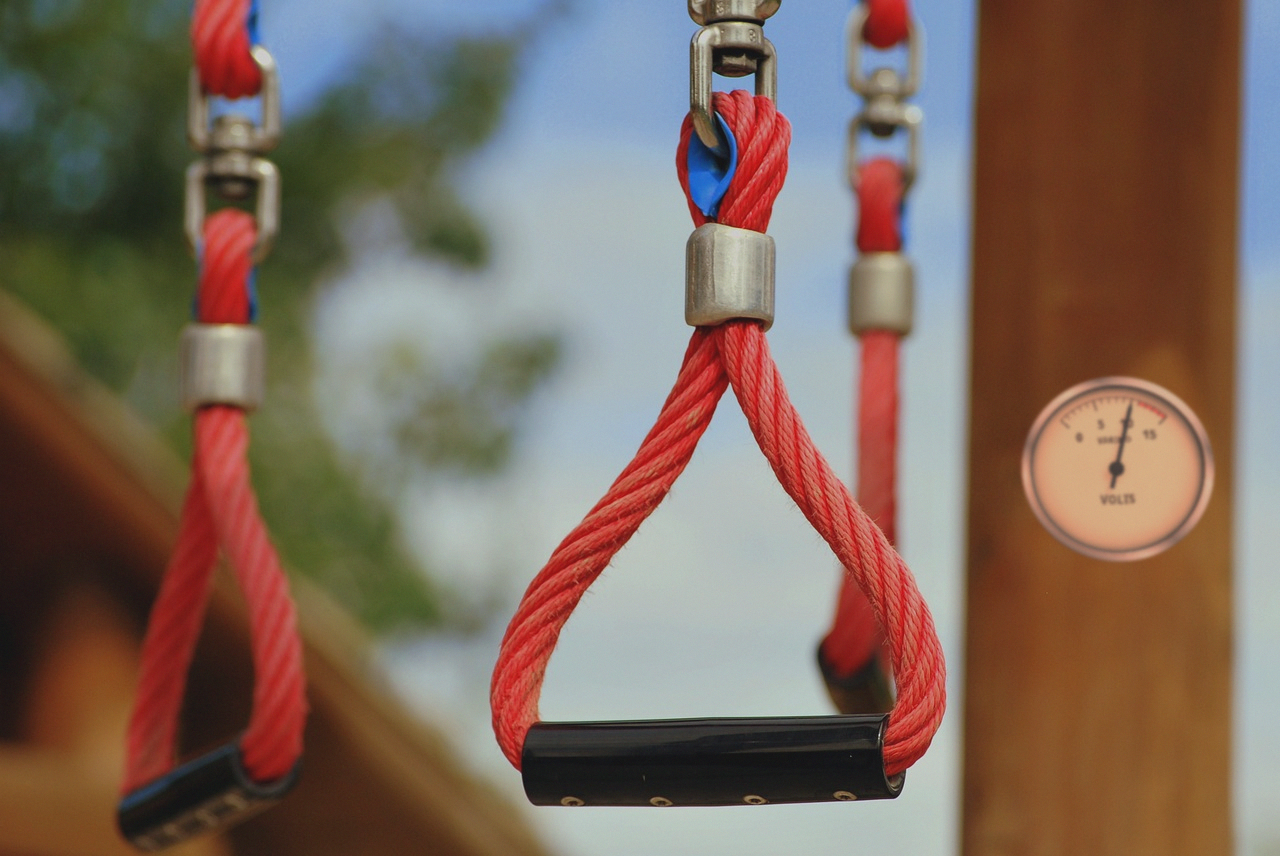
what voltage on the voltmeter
10 V
